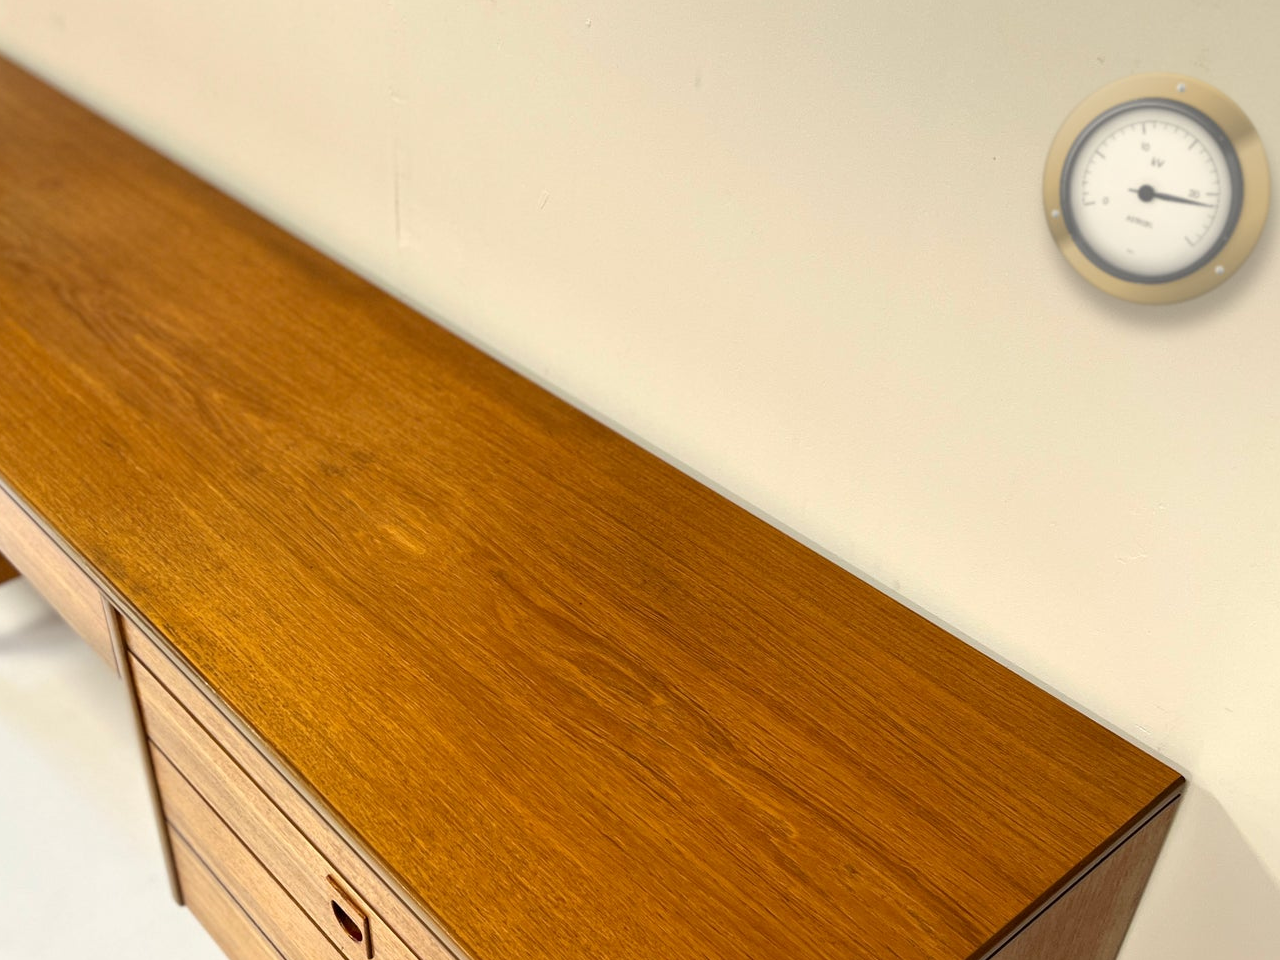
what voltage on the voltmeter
21 kV
